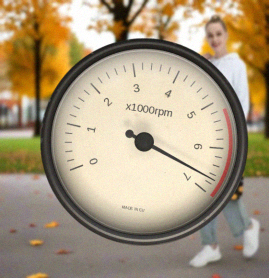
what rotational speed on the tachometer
6700 rpm
